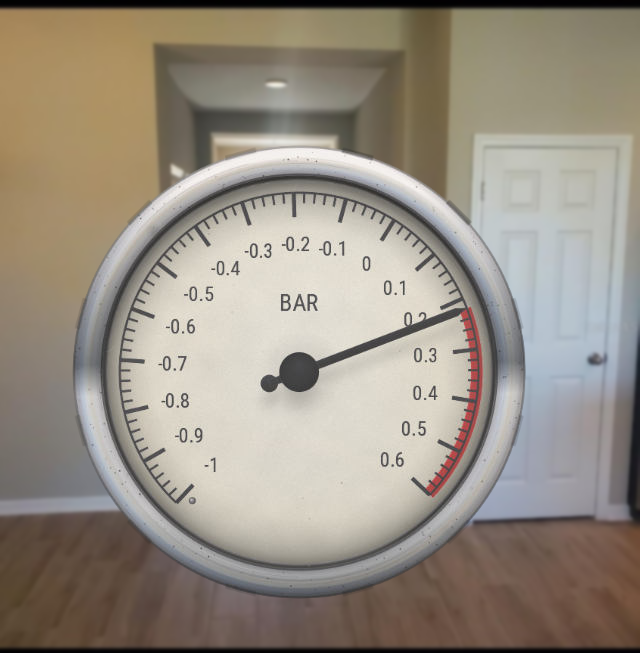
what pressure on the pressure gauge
0.22 bar
